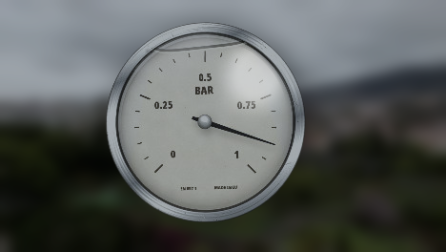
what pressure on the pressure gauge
0.9 bar
